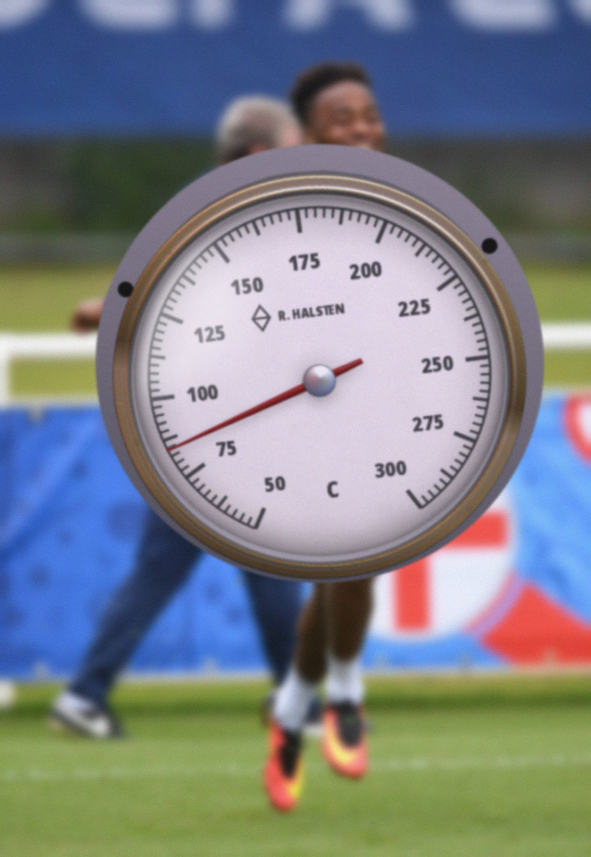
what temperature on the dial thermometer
85 °C
